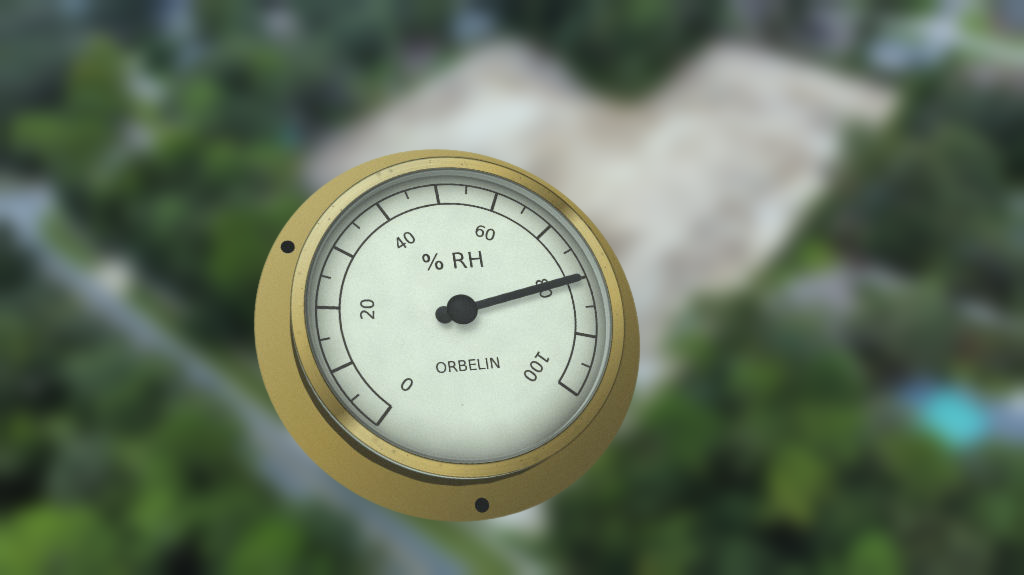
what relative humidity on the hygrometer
80 %
